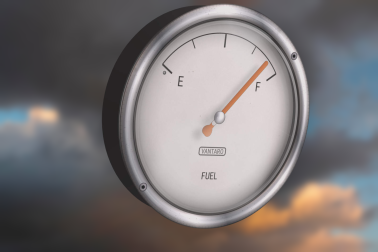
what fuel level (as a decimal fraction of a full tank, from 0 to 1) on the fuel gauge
0.875
